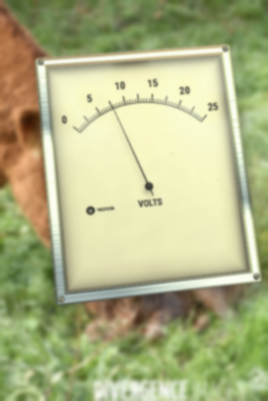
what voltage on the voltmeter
7.5 V
